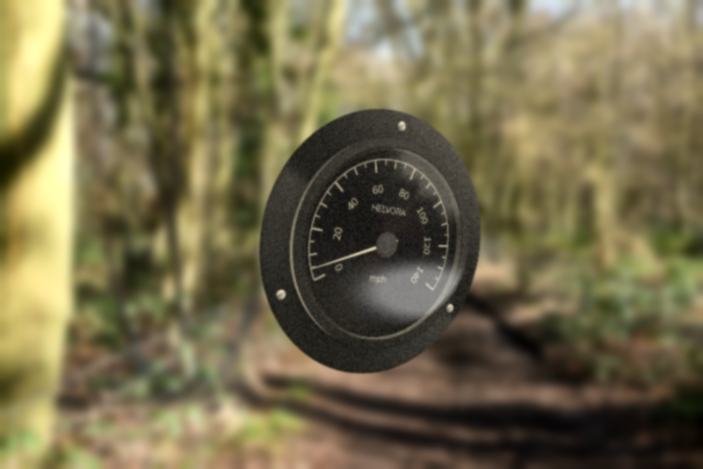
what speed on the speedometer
5 mph
